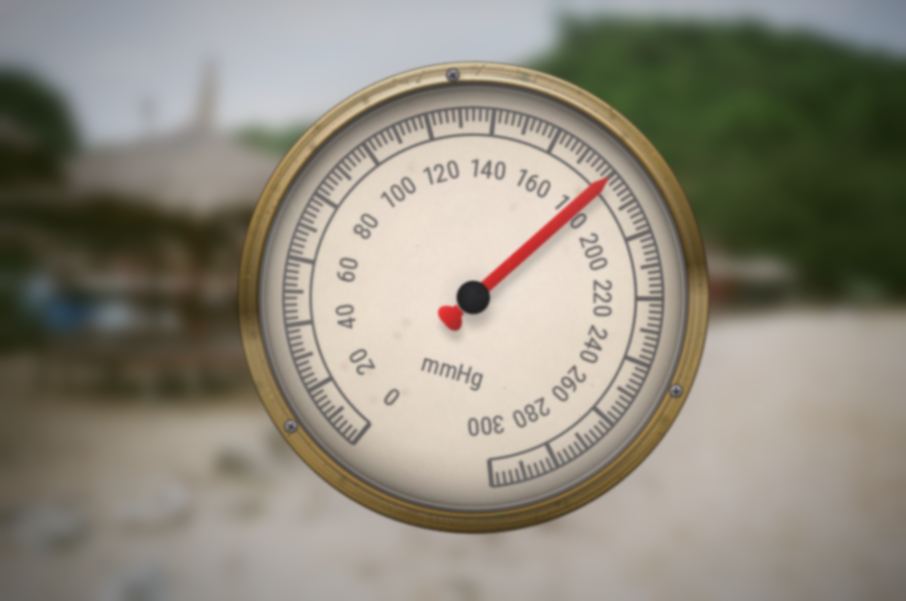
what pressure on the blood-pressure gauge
180 mmHg
